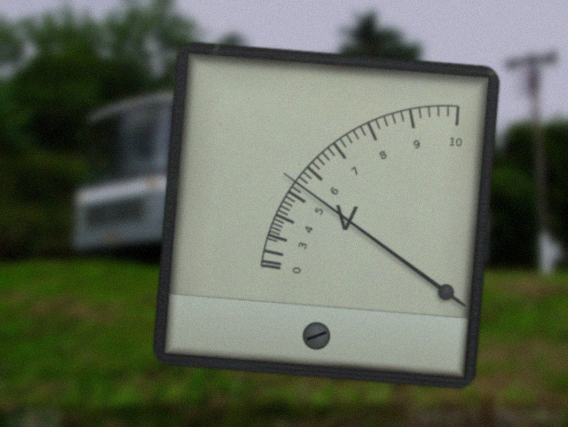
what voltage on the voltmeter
5.4 V
